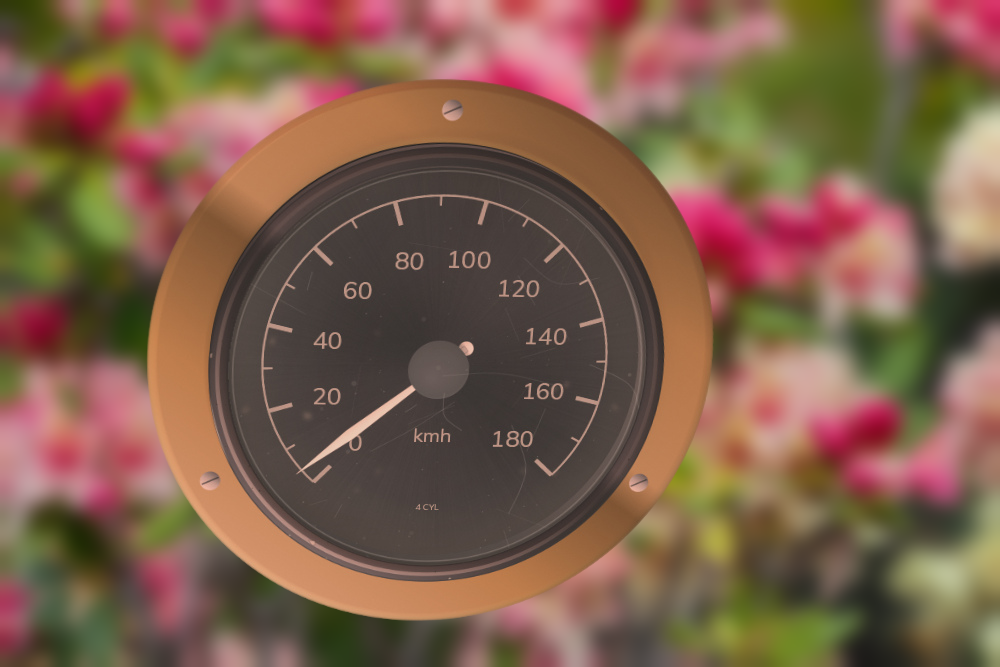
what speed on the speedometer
5 km/h
